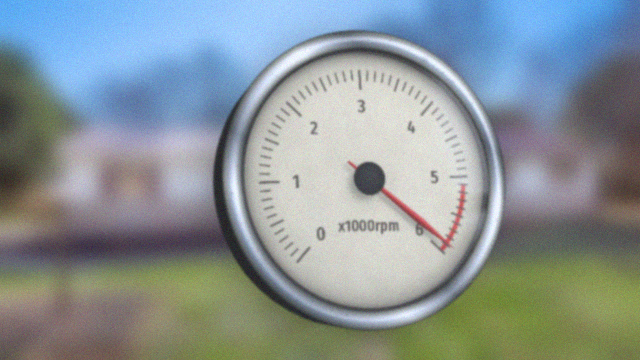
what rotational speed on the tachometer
5900 rpm
